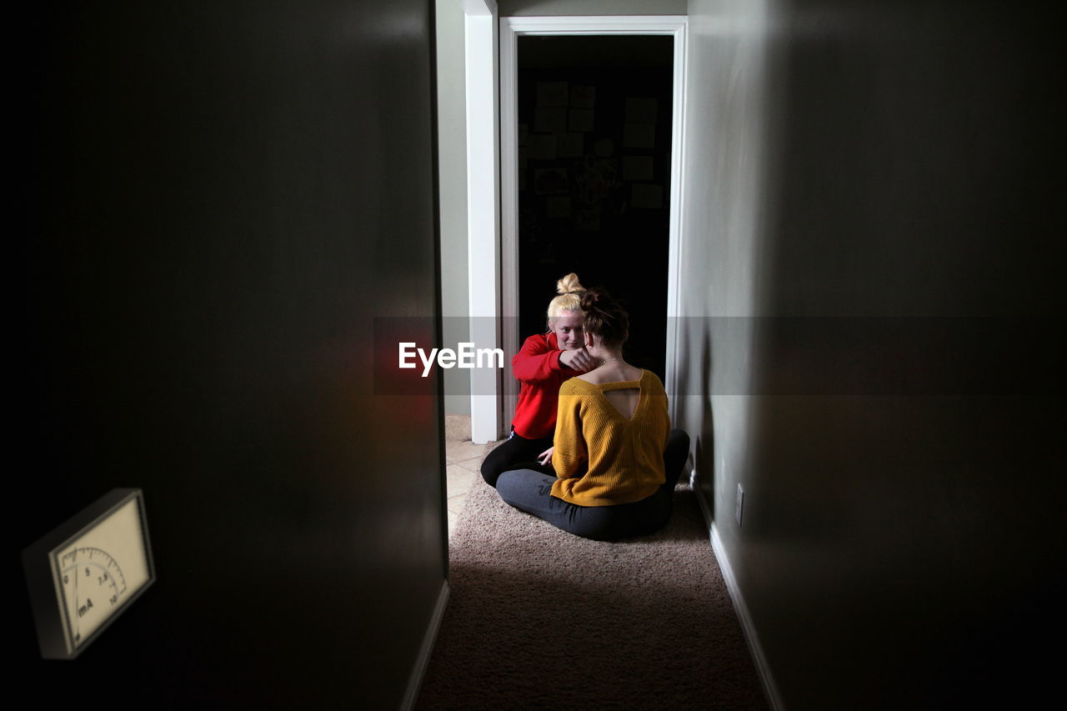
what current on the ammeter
2.5 mA
